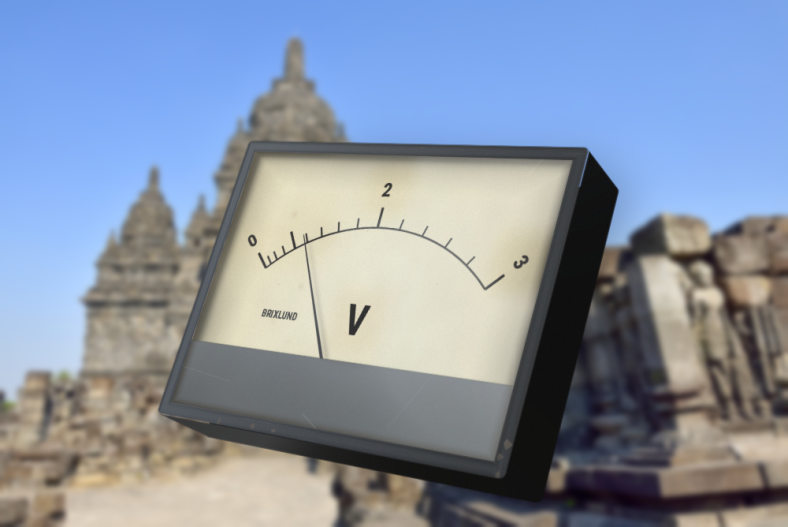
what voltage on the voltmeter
1.2 V
